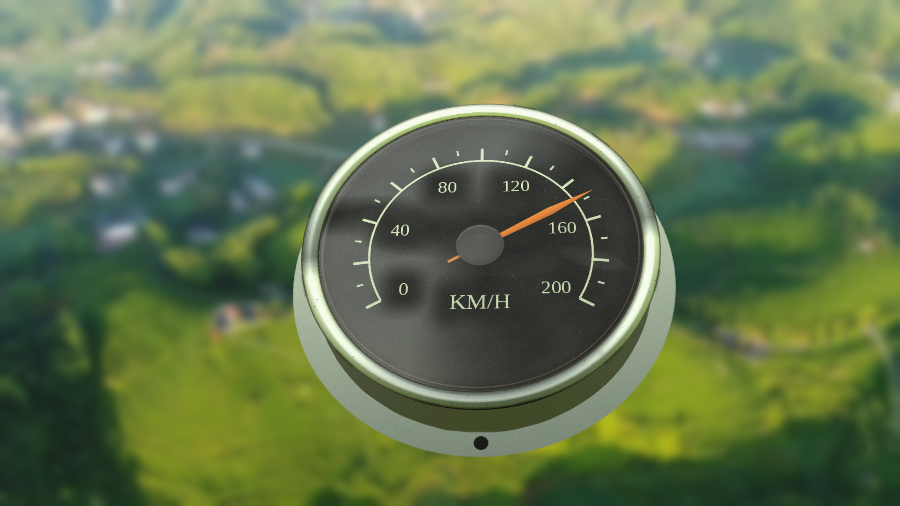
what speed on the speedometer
150 km/h
